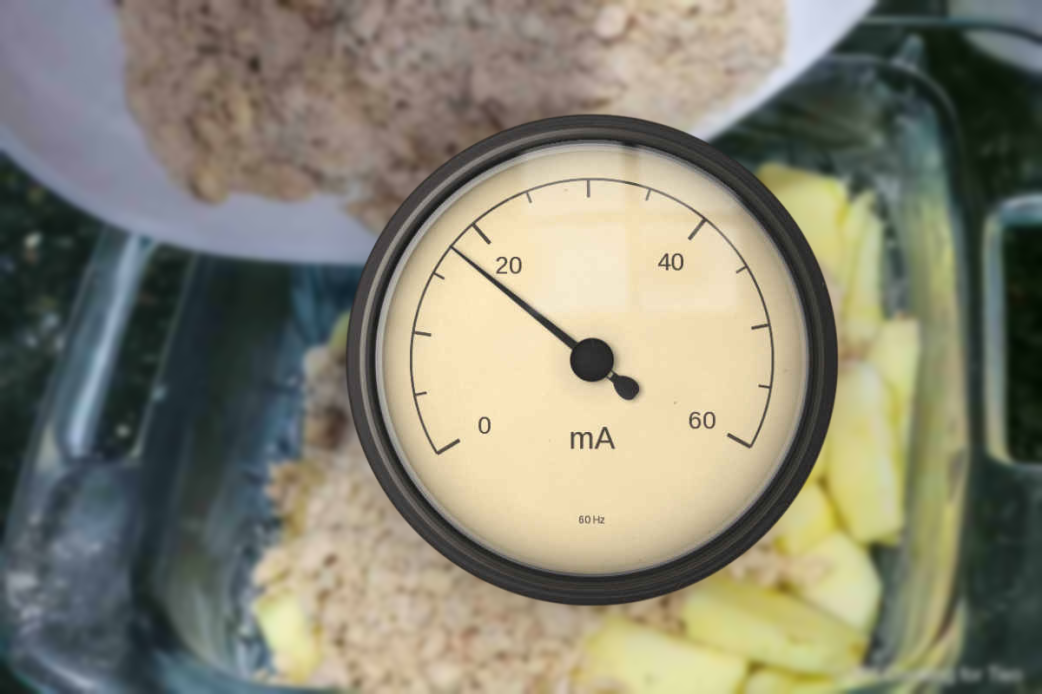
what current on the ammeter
17.5 mA
